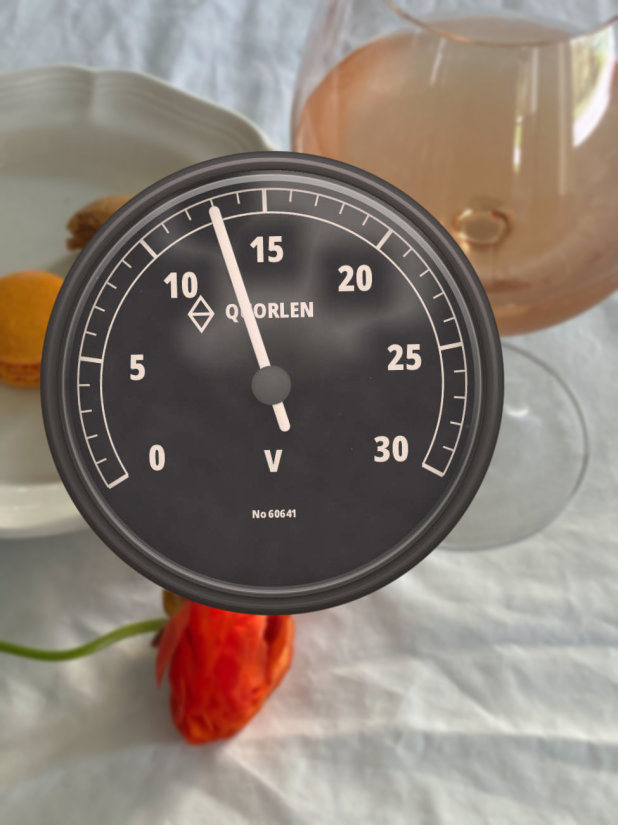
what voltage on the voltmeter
13 V
